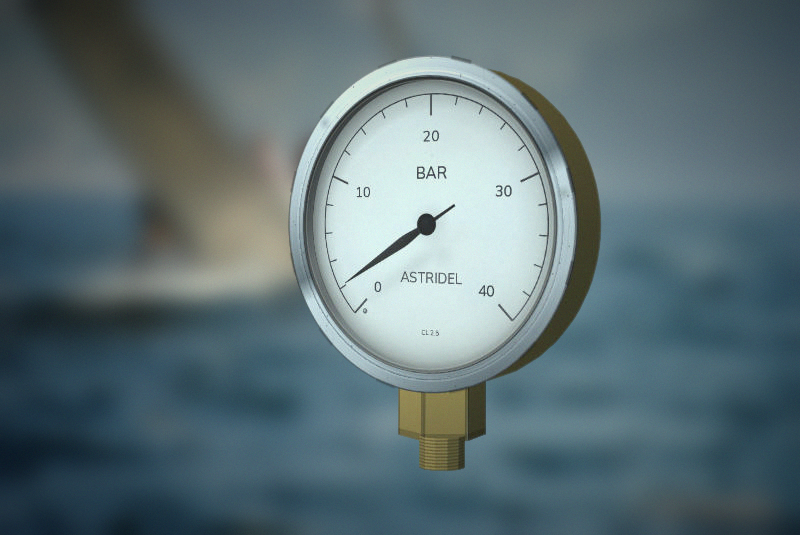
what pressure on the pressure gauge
2 bar
